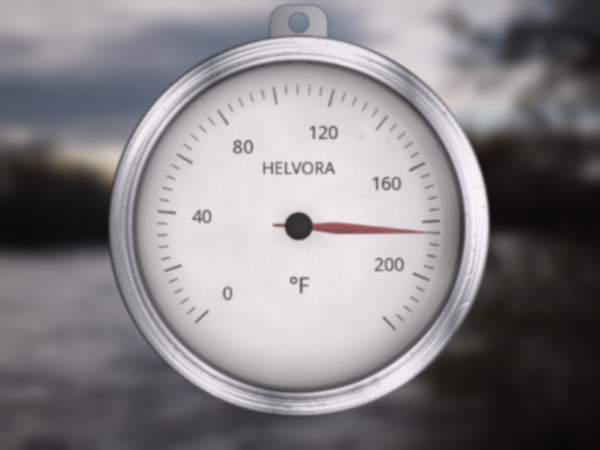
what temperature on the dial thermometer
184 °F
